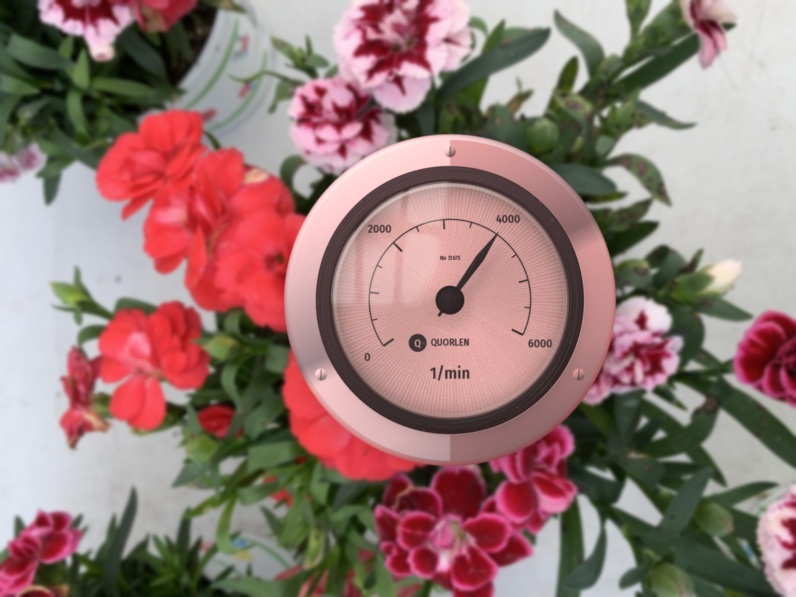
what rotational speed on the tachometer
4000 rpm
